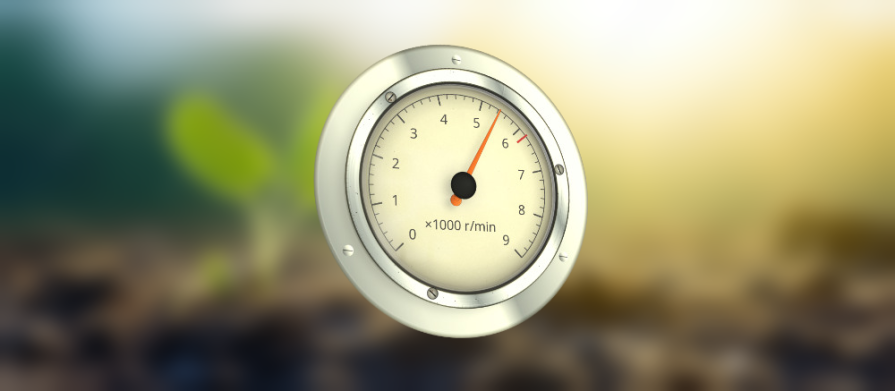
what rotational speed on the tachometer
5400 rpm
